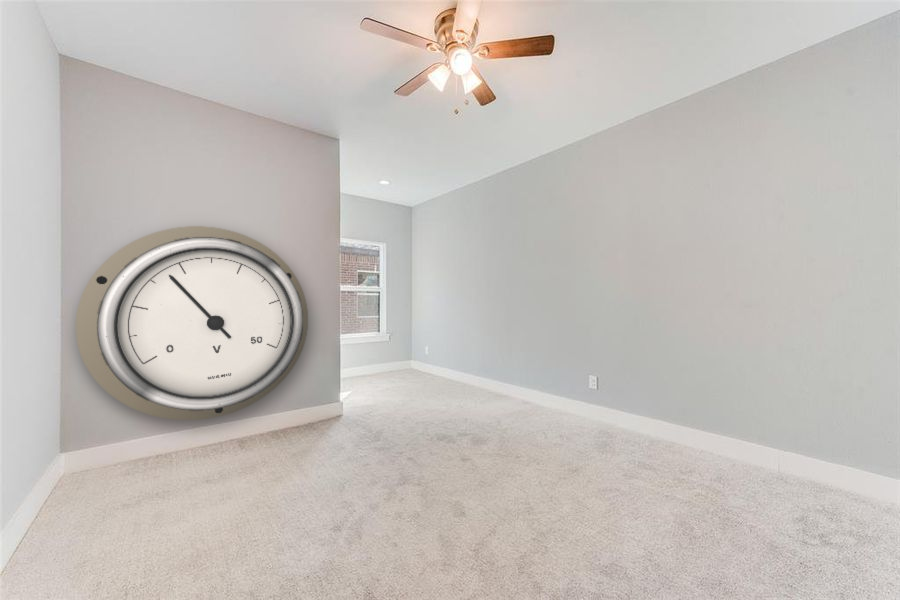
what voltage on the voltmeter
17.5 V
